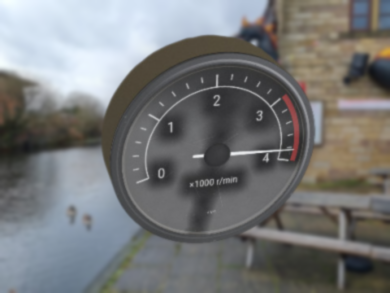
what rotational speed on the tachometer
3800 rpm
